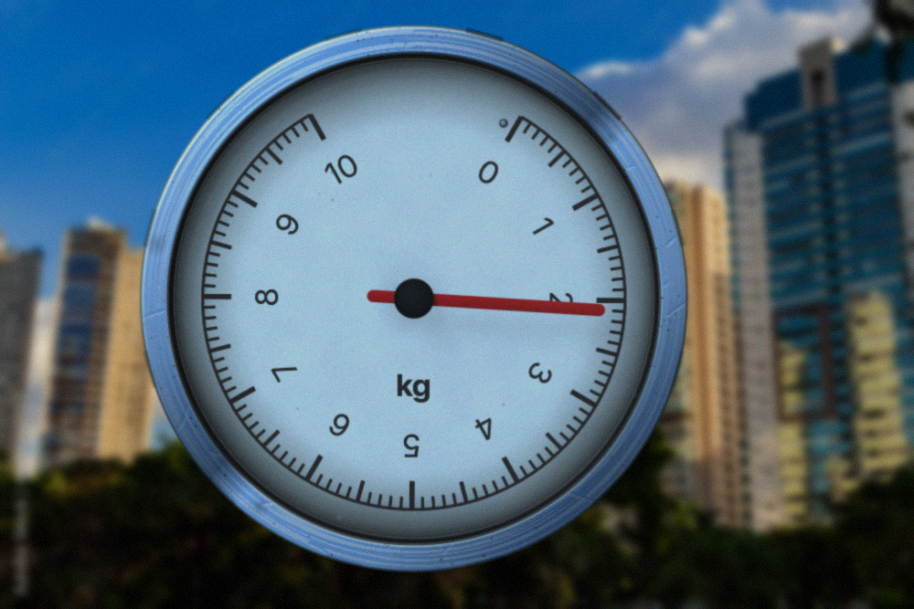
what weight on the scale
2.1 kg
